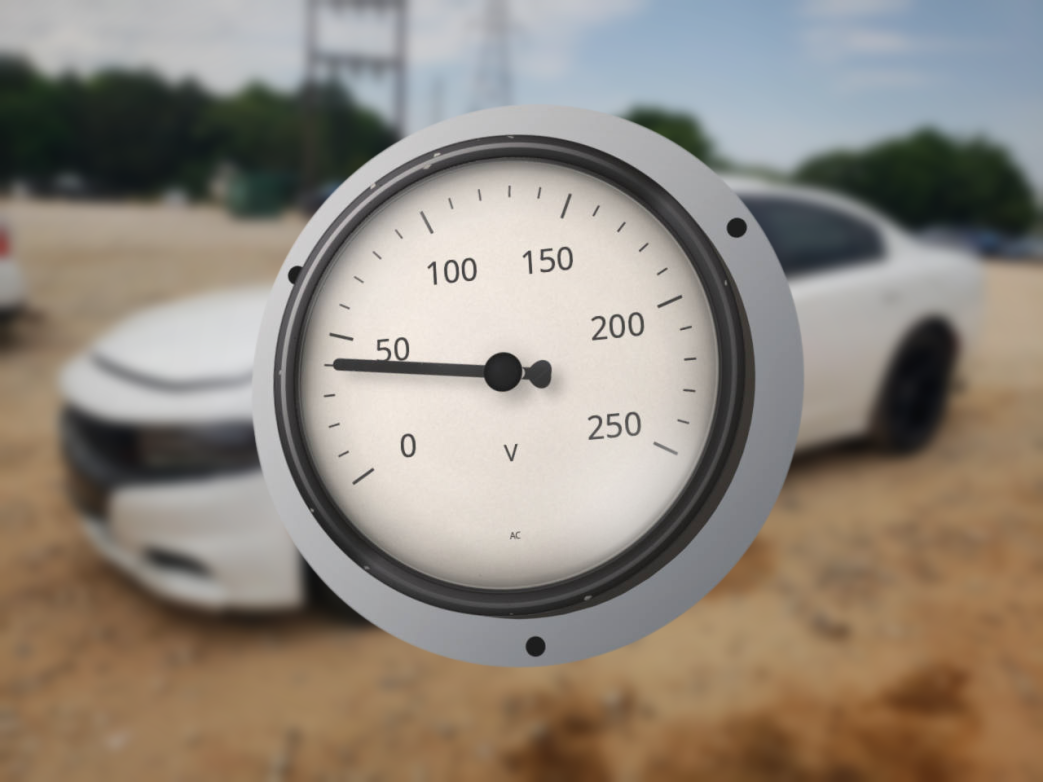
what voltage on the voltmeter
40 V
